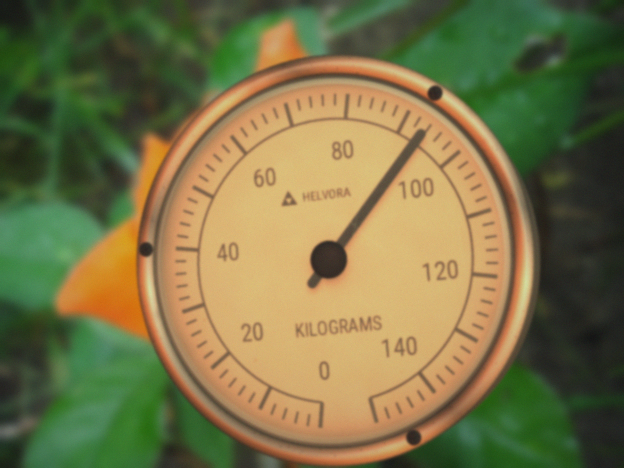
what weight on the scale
94 kg
